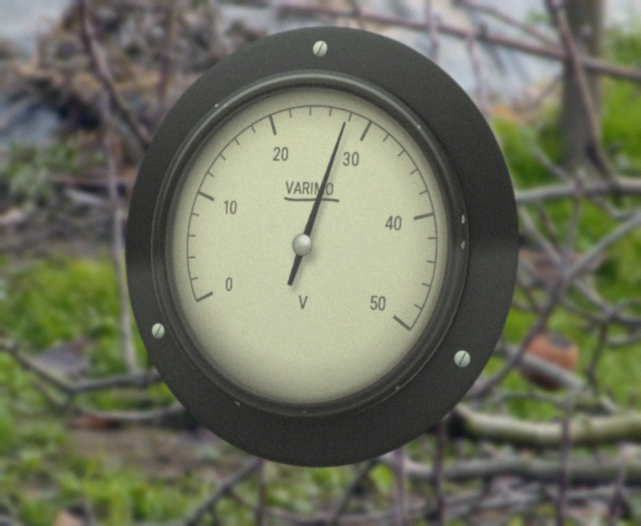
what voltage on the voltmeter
28 V
